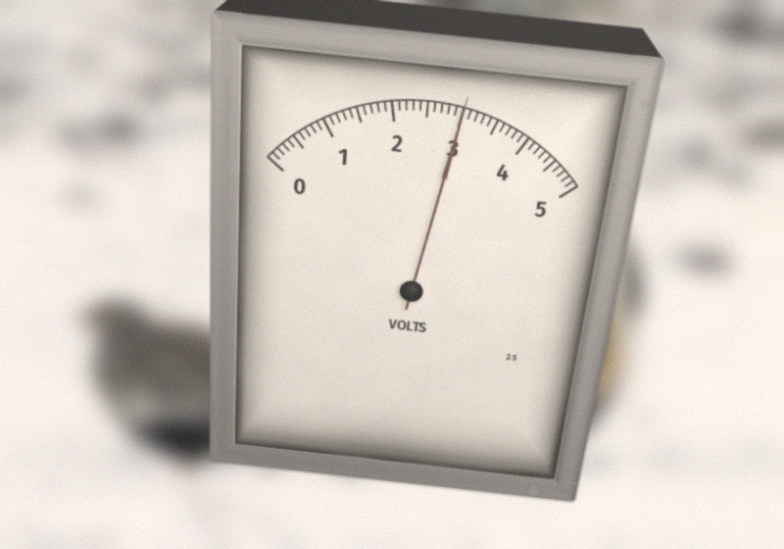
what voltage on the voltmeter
3 V
